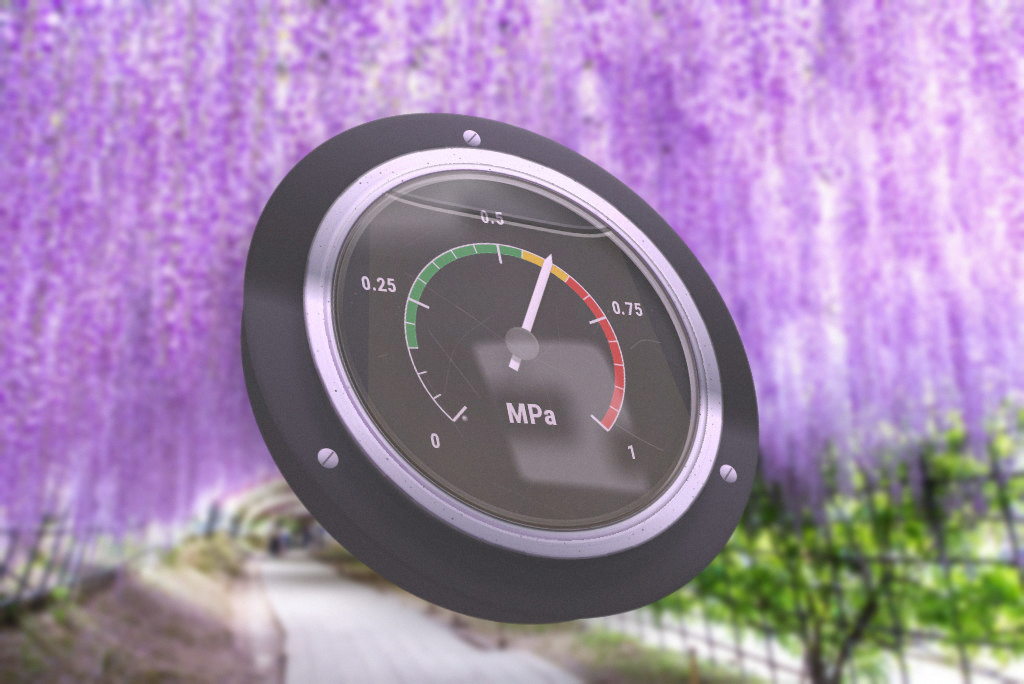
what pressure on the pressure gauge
0.6 MPa
